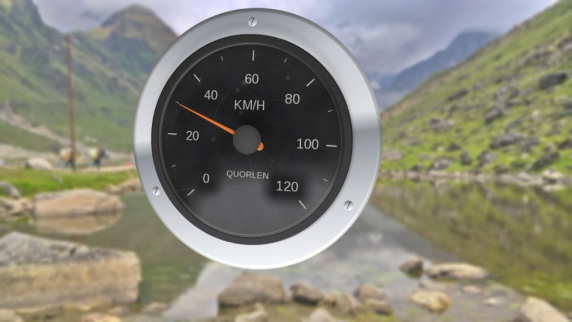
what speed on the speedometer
30 km/h
